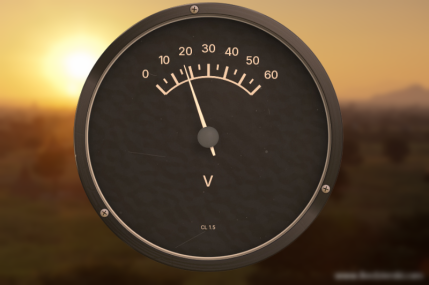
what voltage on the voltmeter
17.5 V
